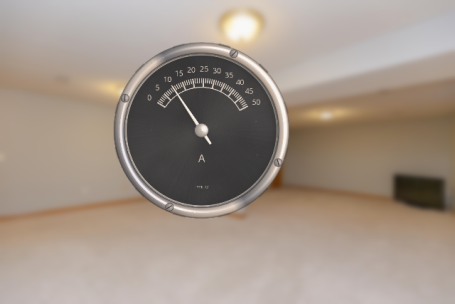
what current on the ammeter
10 A
